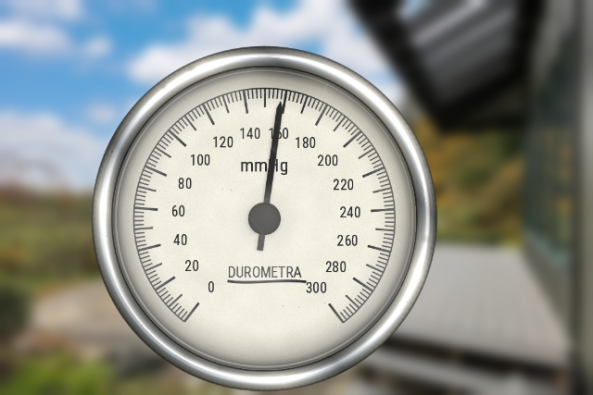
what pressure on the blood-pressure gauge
158 mmHg
